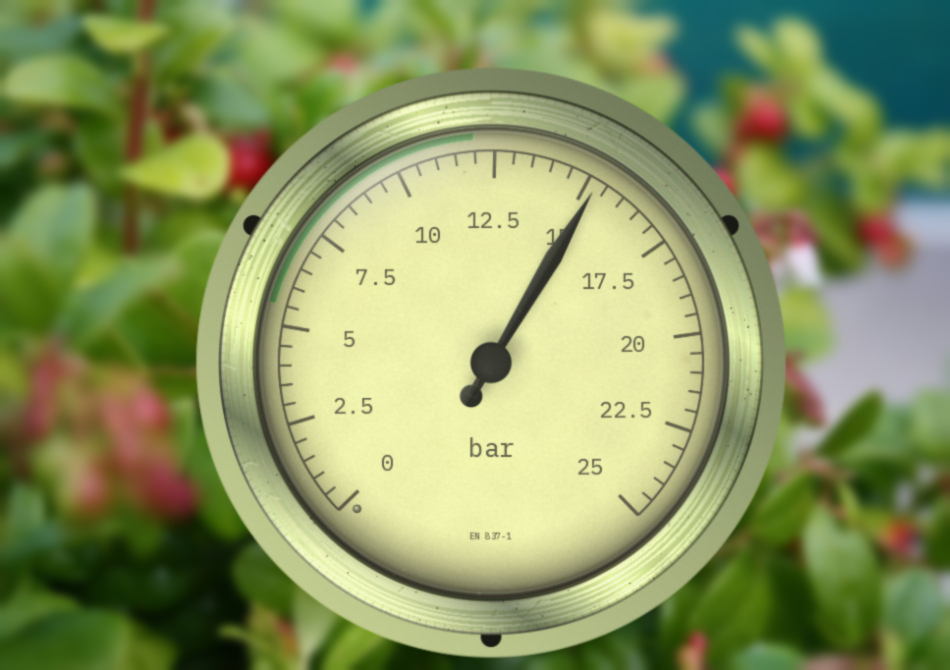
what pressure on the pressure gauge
15.25 bar
